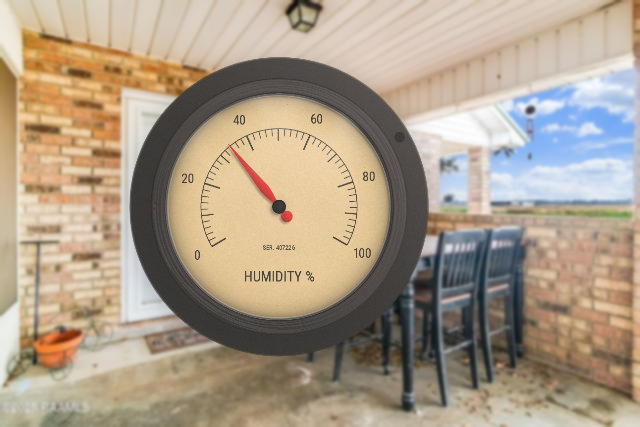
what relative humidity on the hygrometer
34 %
